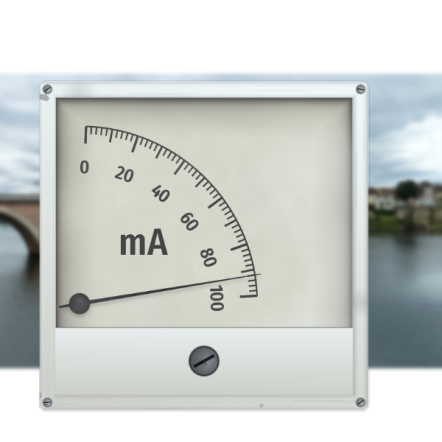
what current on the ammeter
92 mA
